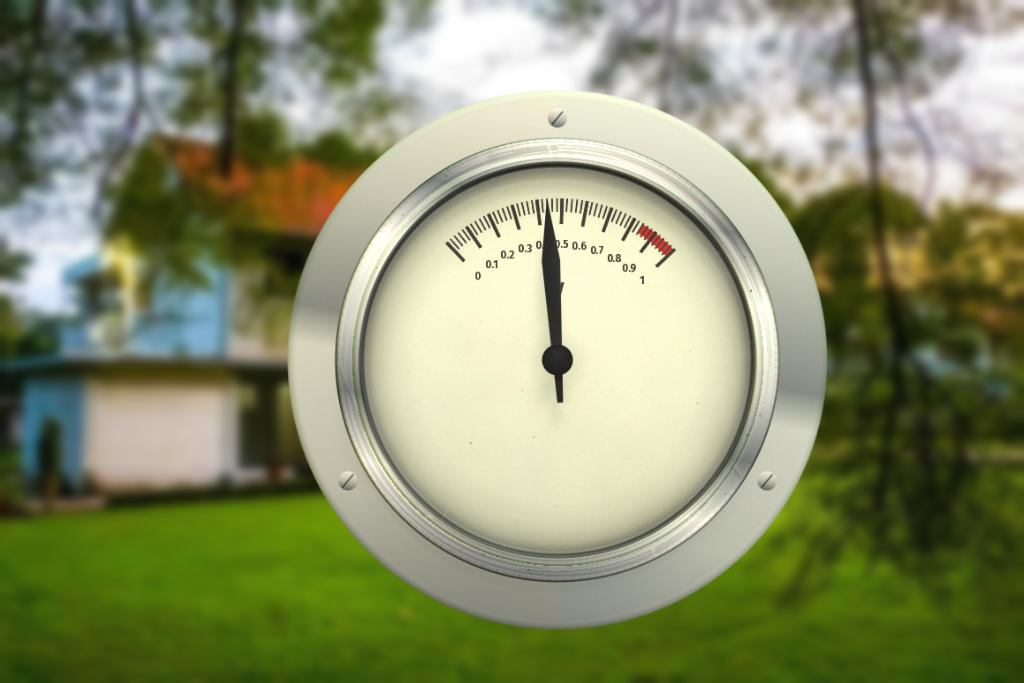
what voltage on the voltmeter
0.44 V
